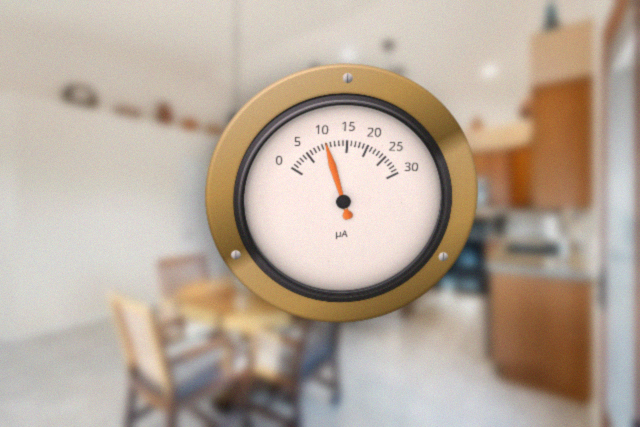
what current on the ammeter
10 µA
